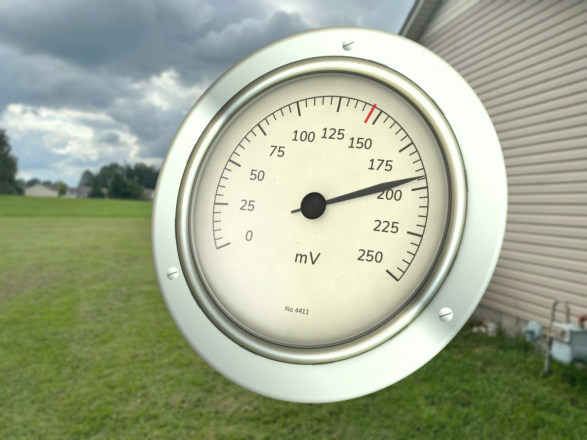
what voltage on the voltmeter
195 mV
